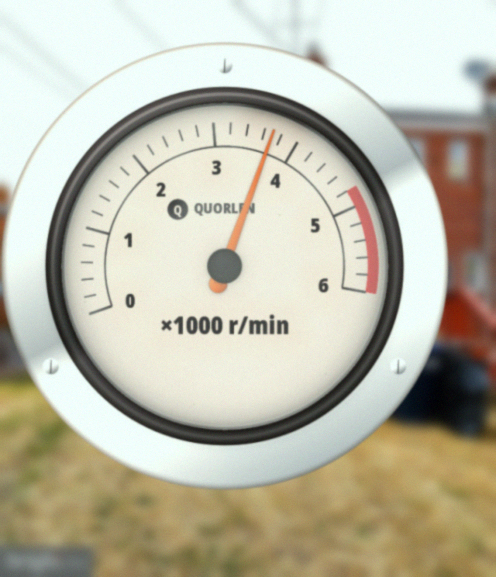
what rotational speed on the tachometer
3700 rpm
